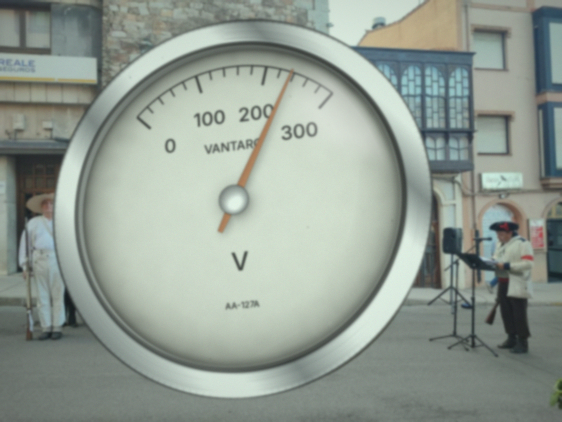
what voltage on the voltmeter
240 V
